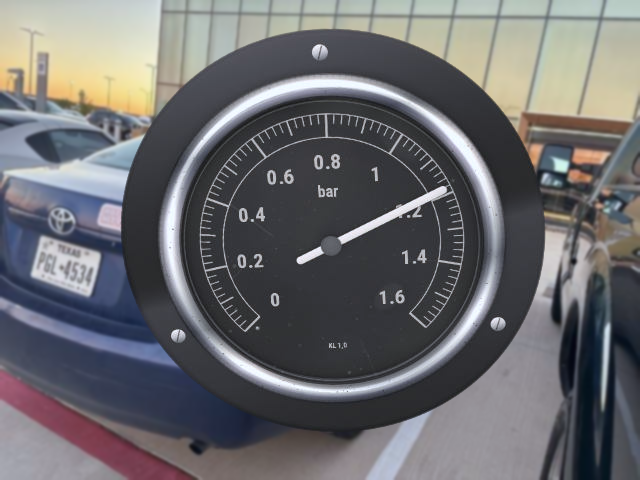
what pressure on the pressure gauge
1.18 bar
